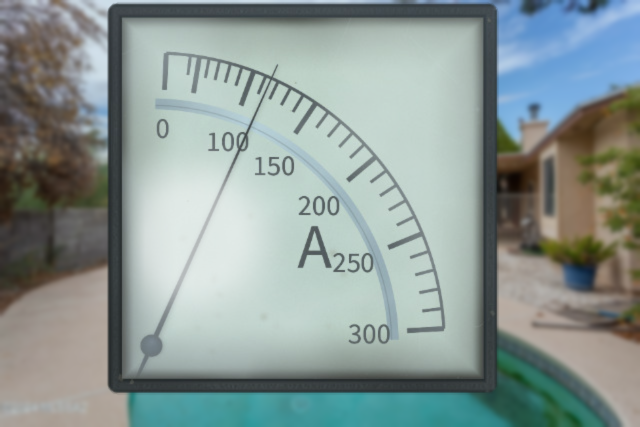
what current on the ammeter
115 A
